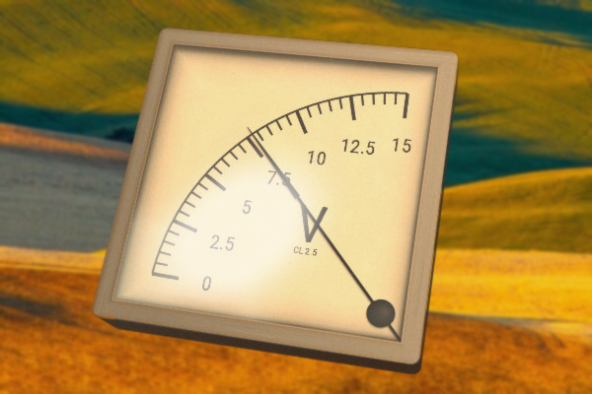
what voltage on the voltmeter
7.75 V
